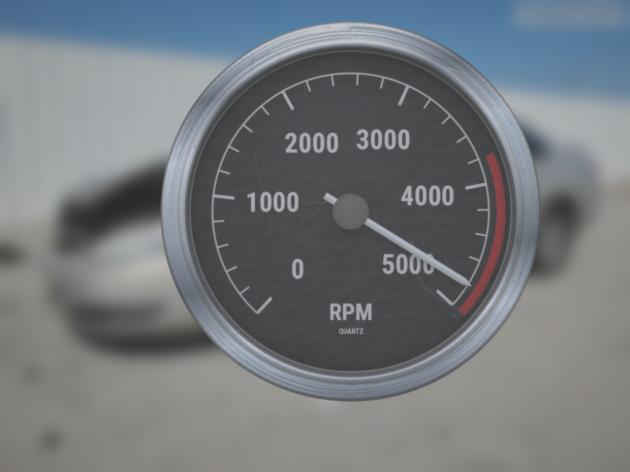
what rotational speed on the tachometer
4800 rpm
